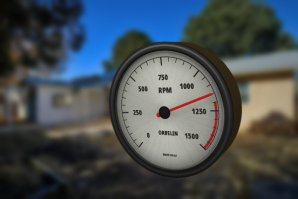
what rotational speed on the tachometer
1150 rpm
